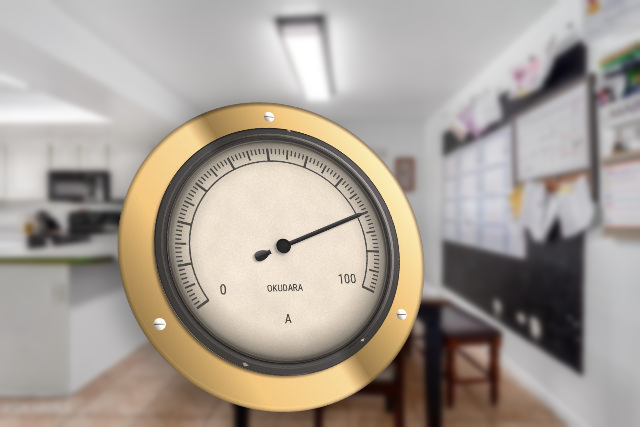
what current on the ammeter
80 A
